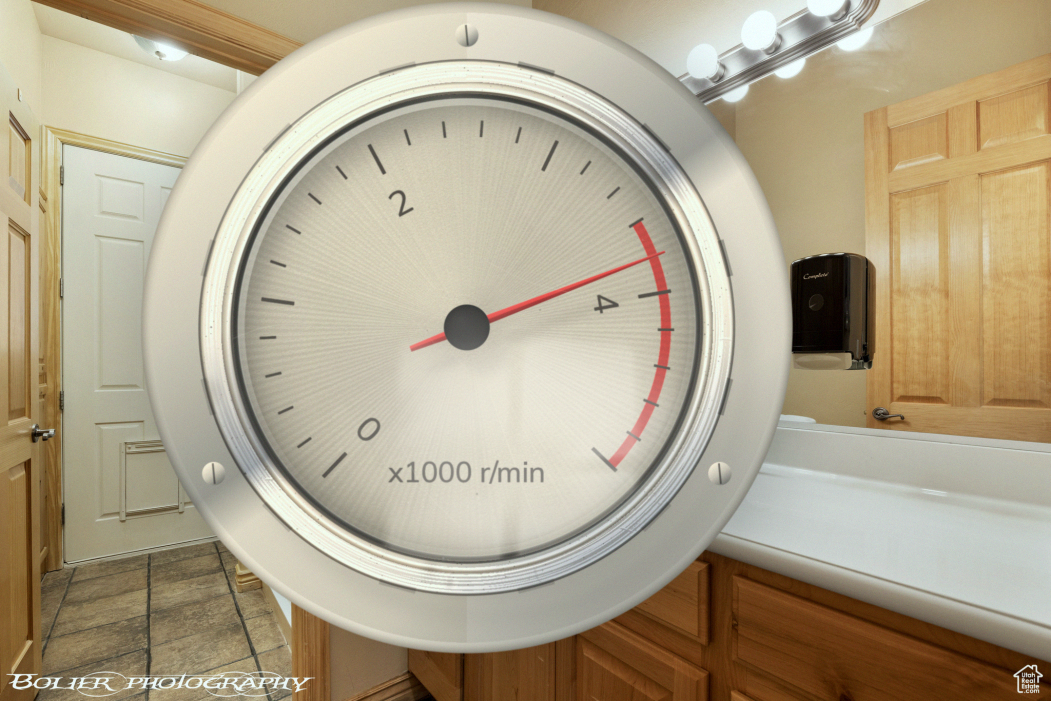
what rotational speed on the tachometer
3800 rpm
